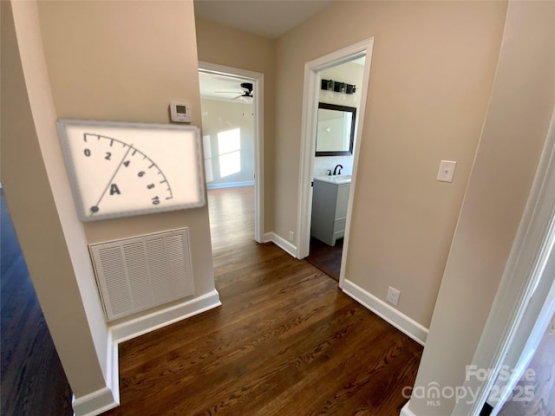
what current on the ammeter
3.5 A
